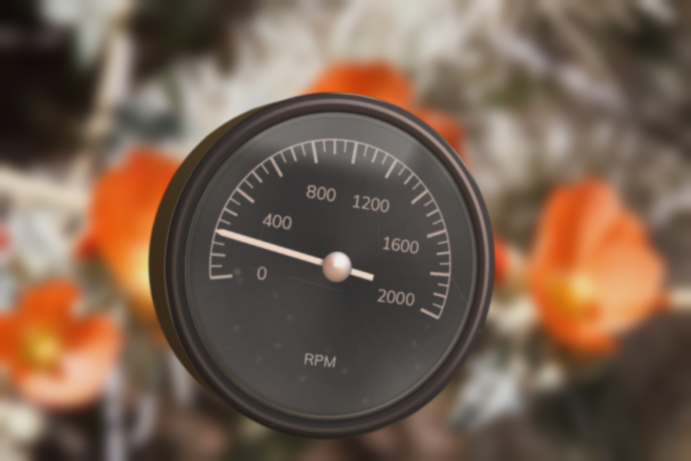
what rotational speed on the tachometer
200 rpm
